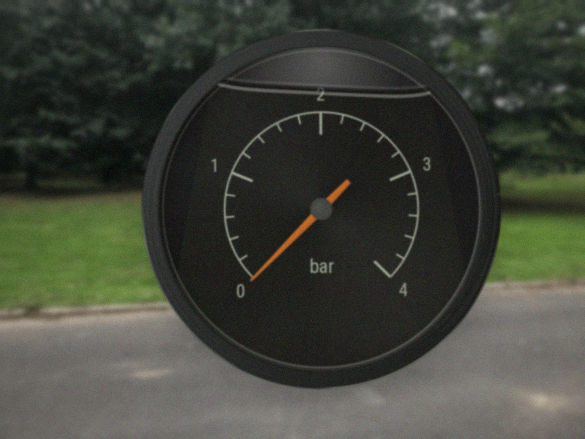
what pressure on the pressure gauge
0 bar
